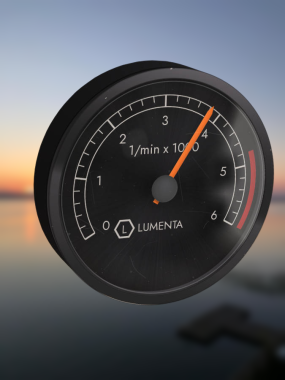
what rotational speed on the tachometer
3800 rpm
